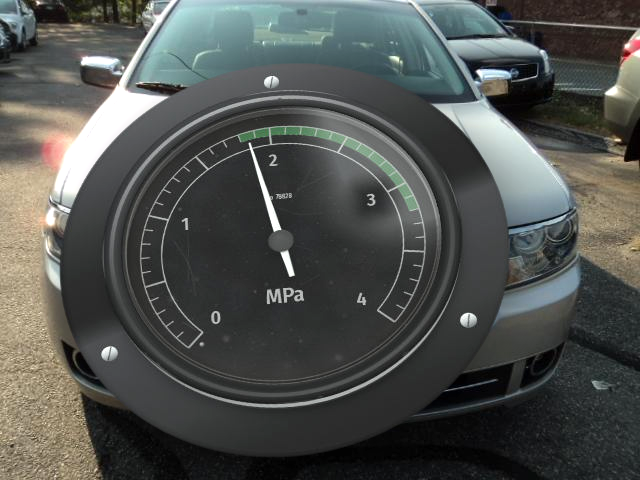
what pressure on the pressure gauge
1.85 MPa
